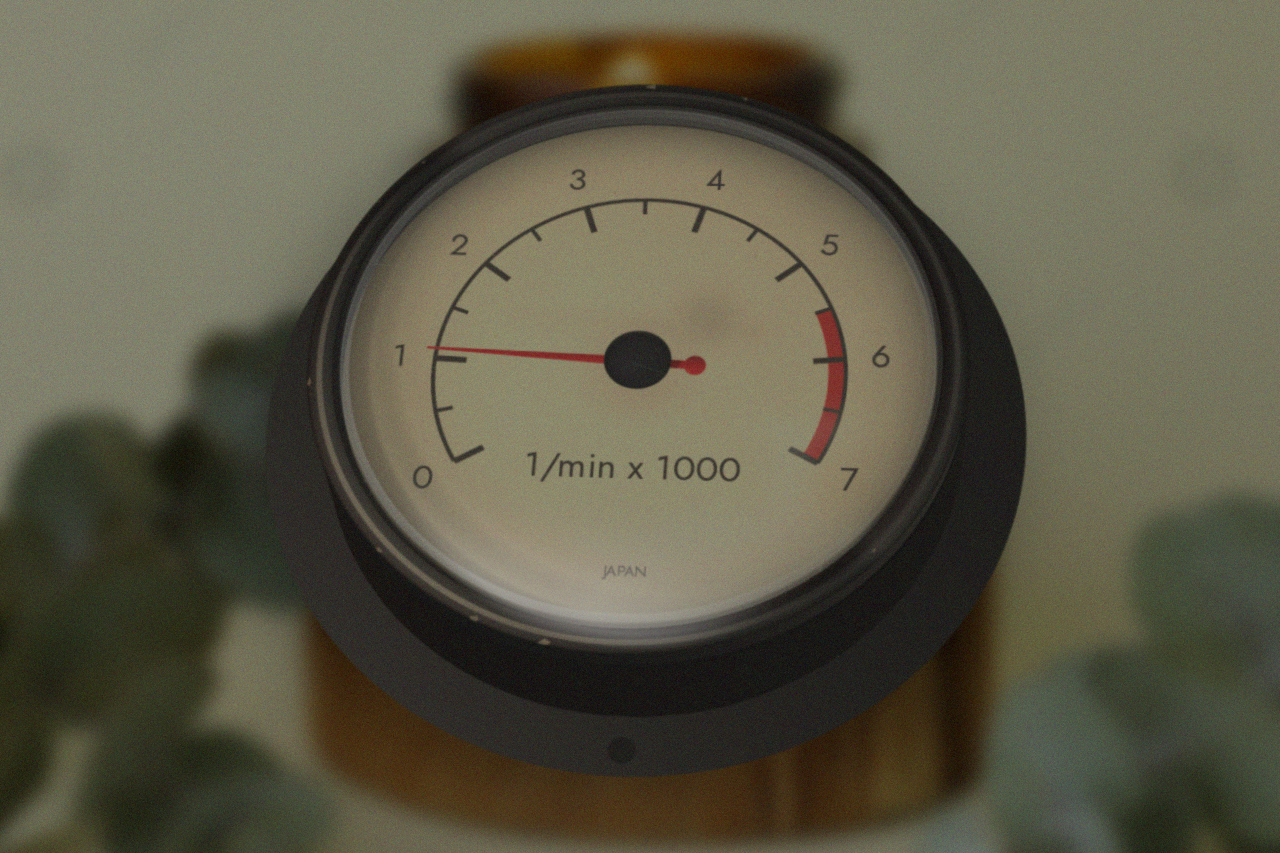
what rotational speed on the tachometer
1000 rpm
